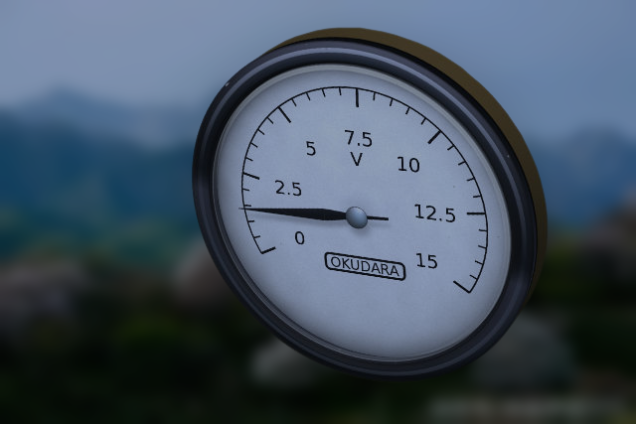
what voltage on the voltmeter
1.5 V
